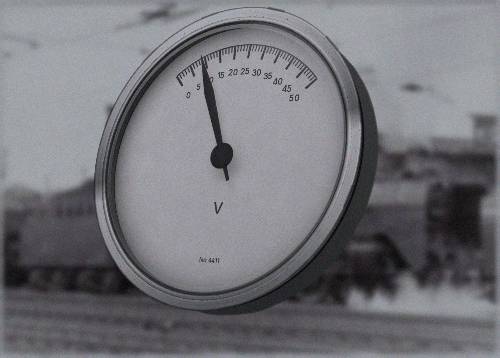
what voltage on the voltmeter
10 V
